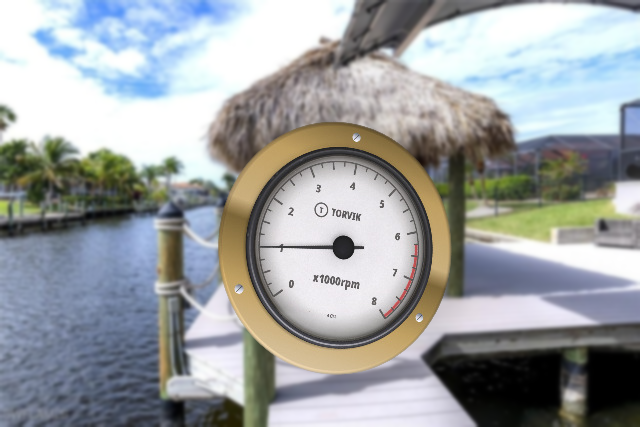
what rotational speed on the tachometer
1000 rpm
